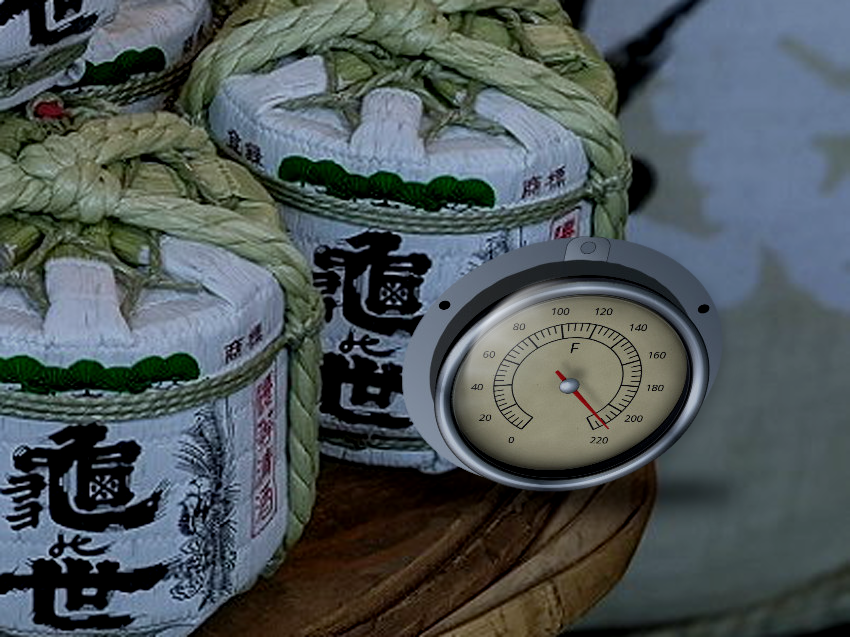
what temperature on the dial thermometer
212 °F
